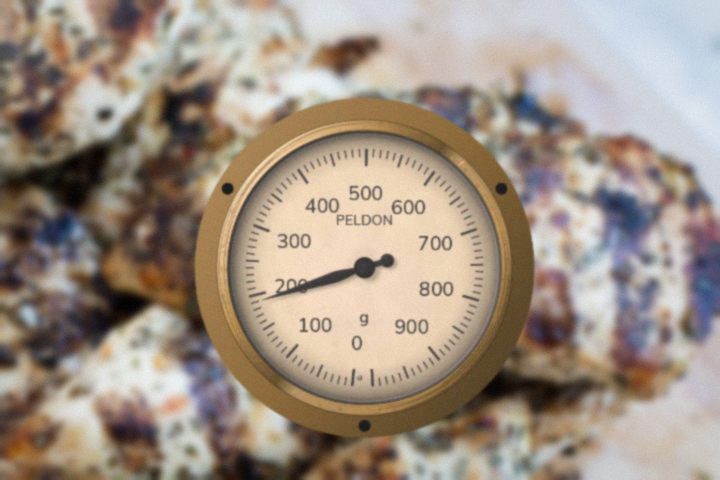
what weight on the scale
190 g
